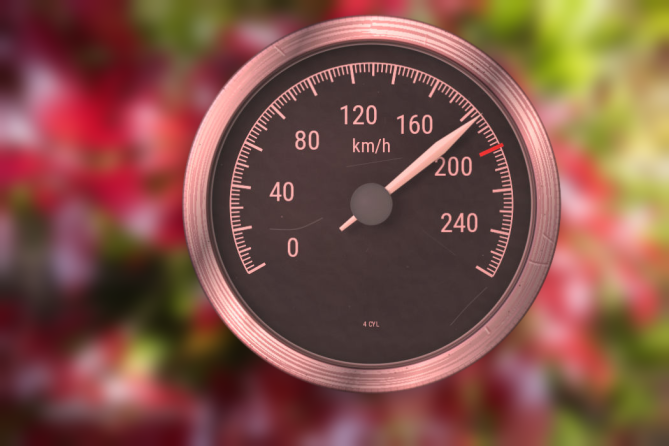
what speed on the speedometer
184 km/h
